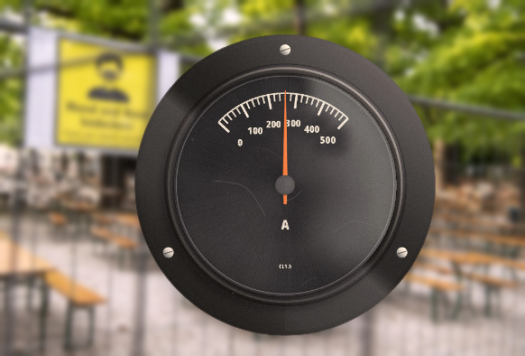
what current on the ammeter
260 A
